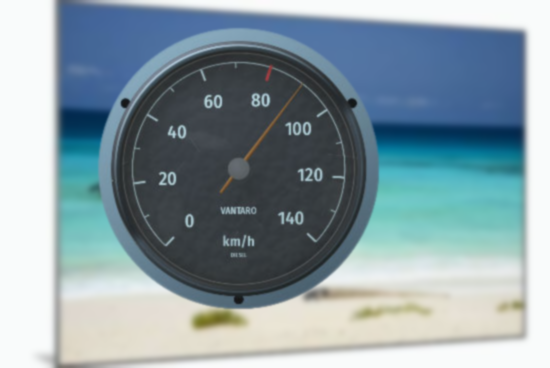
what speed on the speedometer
90 km/h
